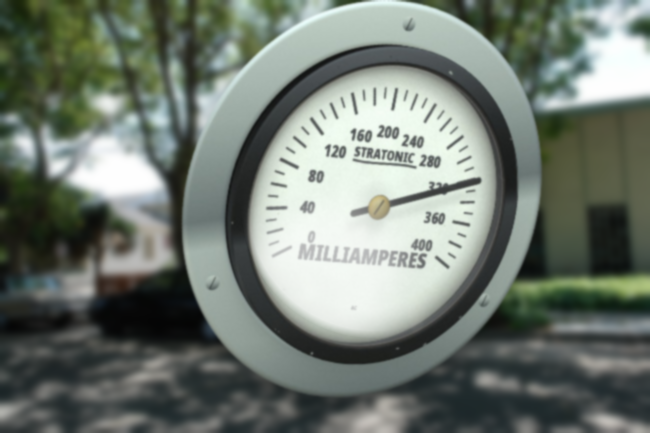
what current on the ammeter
320 mA
